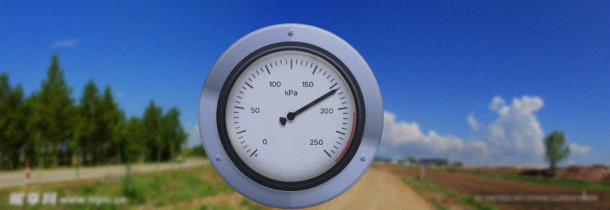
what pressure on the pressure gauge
180 kPa
